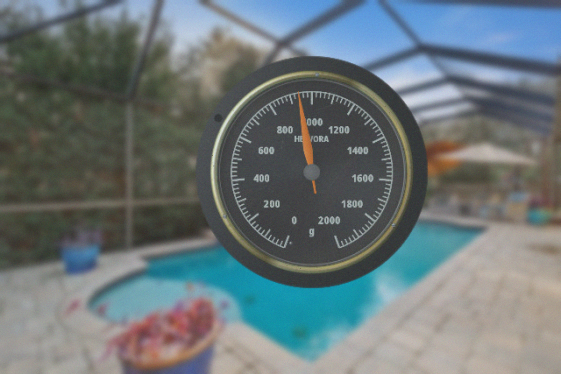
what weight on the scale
940 g
